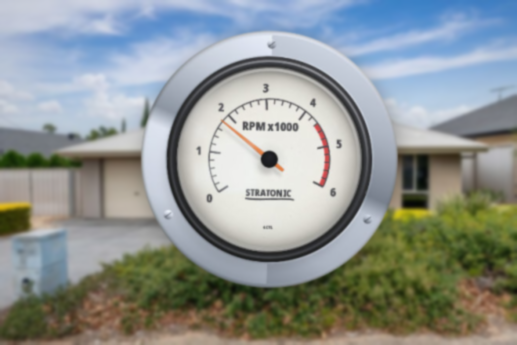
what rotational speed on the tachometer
1800 rpm
